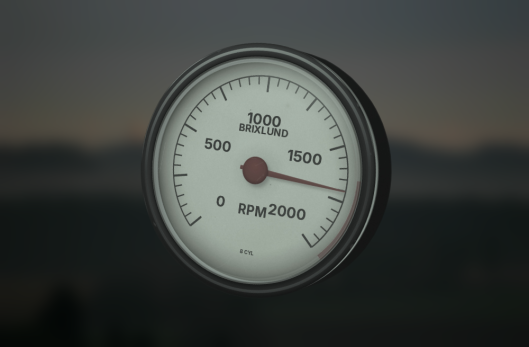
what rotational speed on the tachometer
1700 rpm
